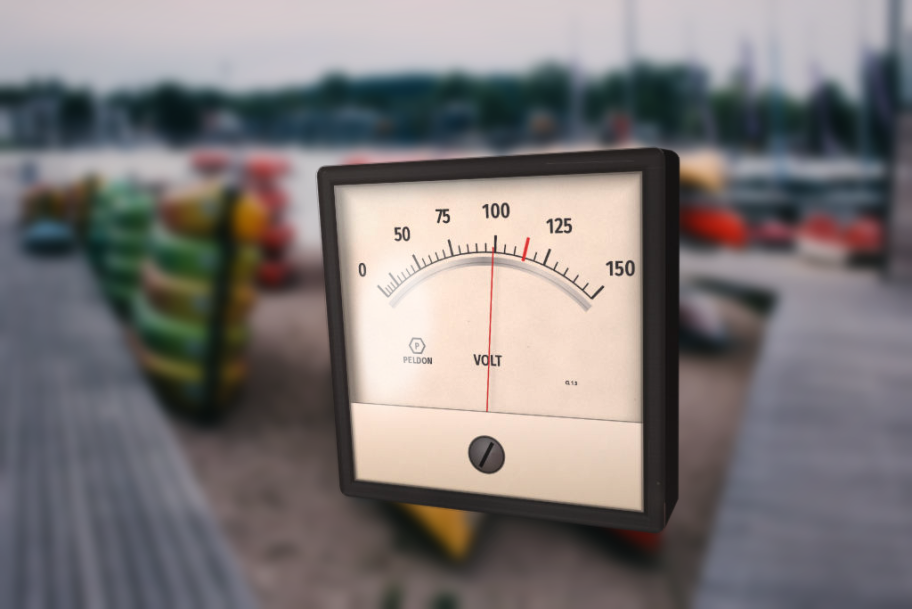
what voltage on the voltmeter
100 V
